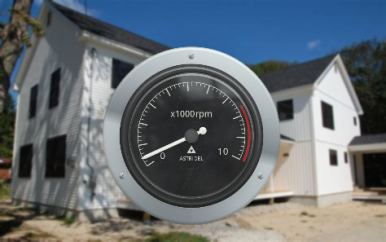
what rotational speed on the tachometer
400 rpm
